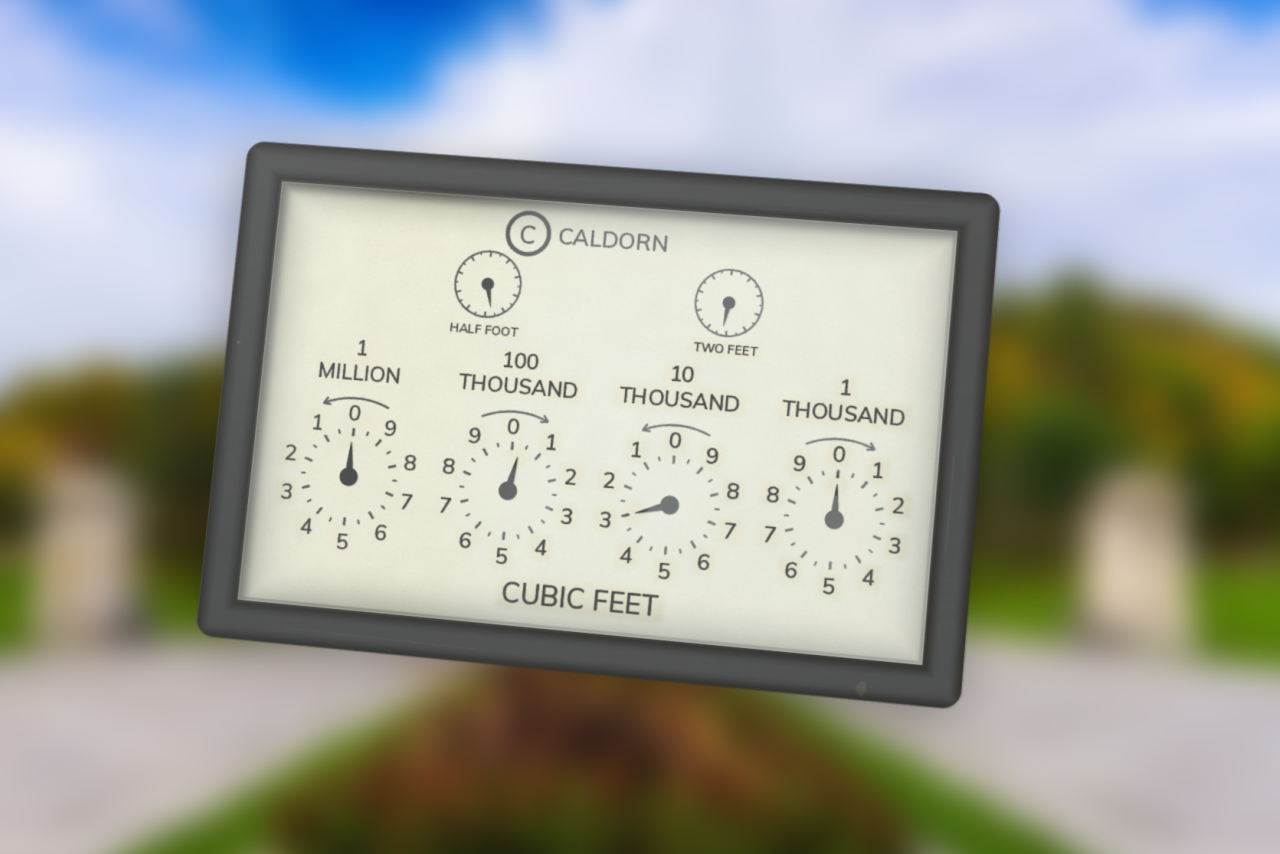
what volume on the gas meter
3000 ft³
